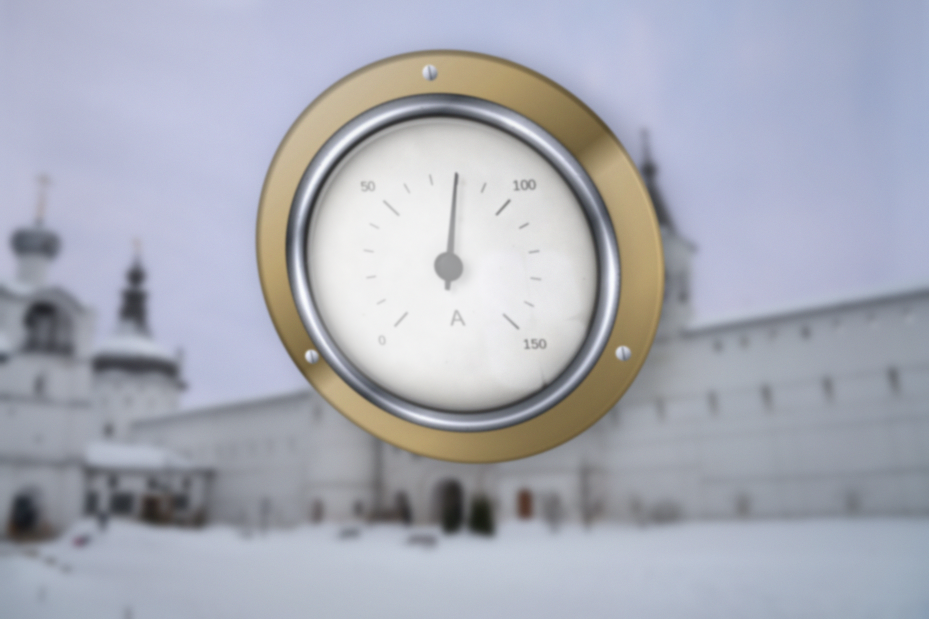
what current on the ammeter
80 A
